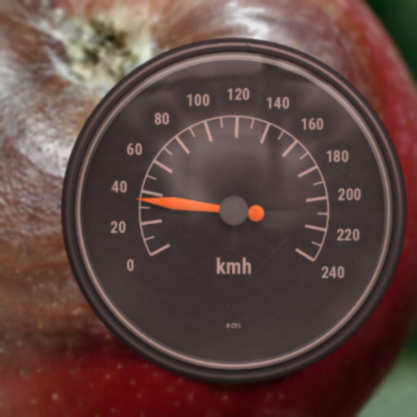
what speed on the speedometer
35 km/h
